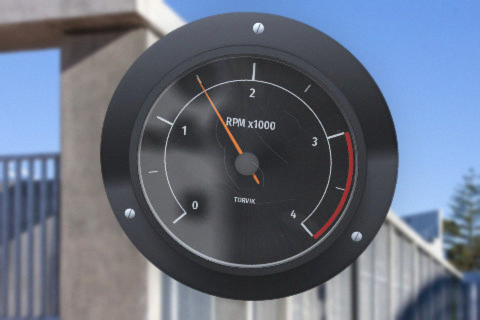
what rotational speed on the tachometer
1500 rpm
